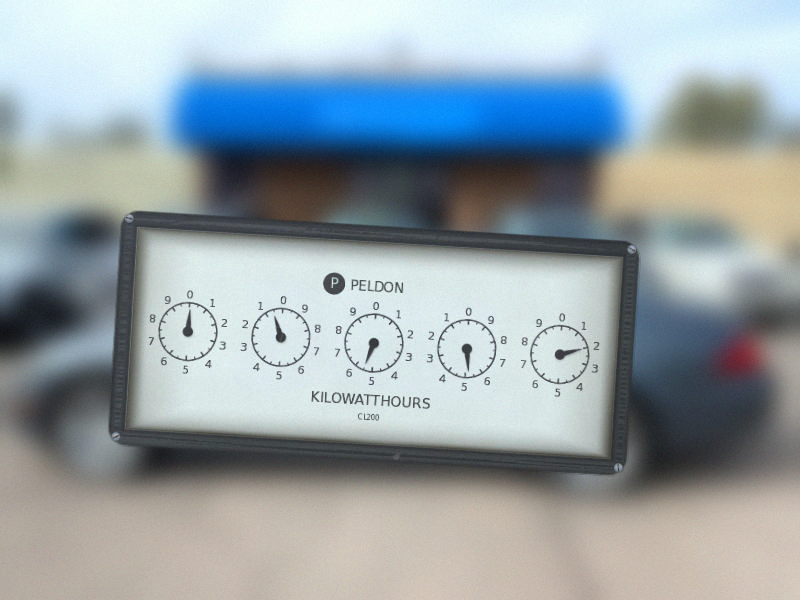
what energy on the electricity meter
552 kWh
